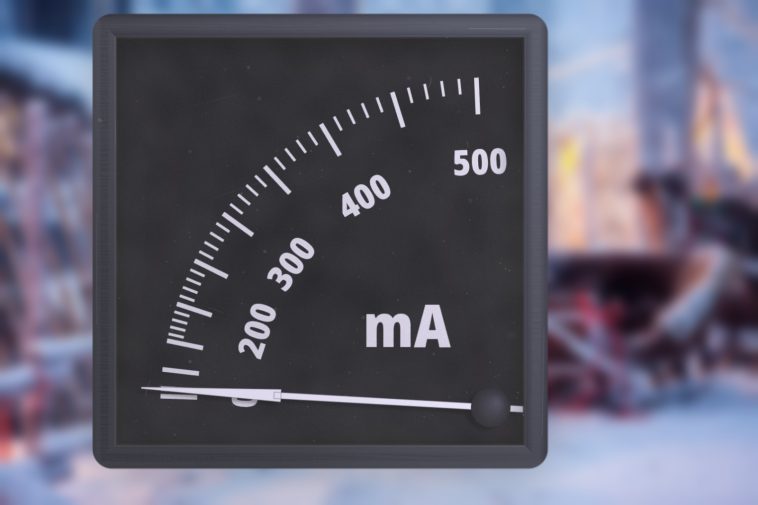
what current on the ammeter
50 mA
